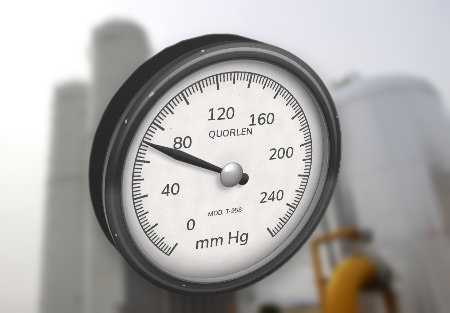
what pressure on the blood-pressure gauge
70 mmHg
